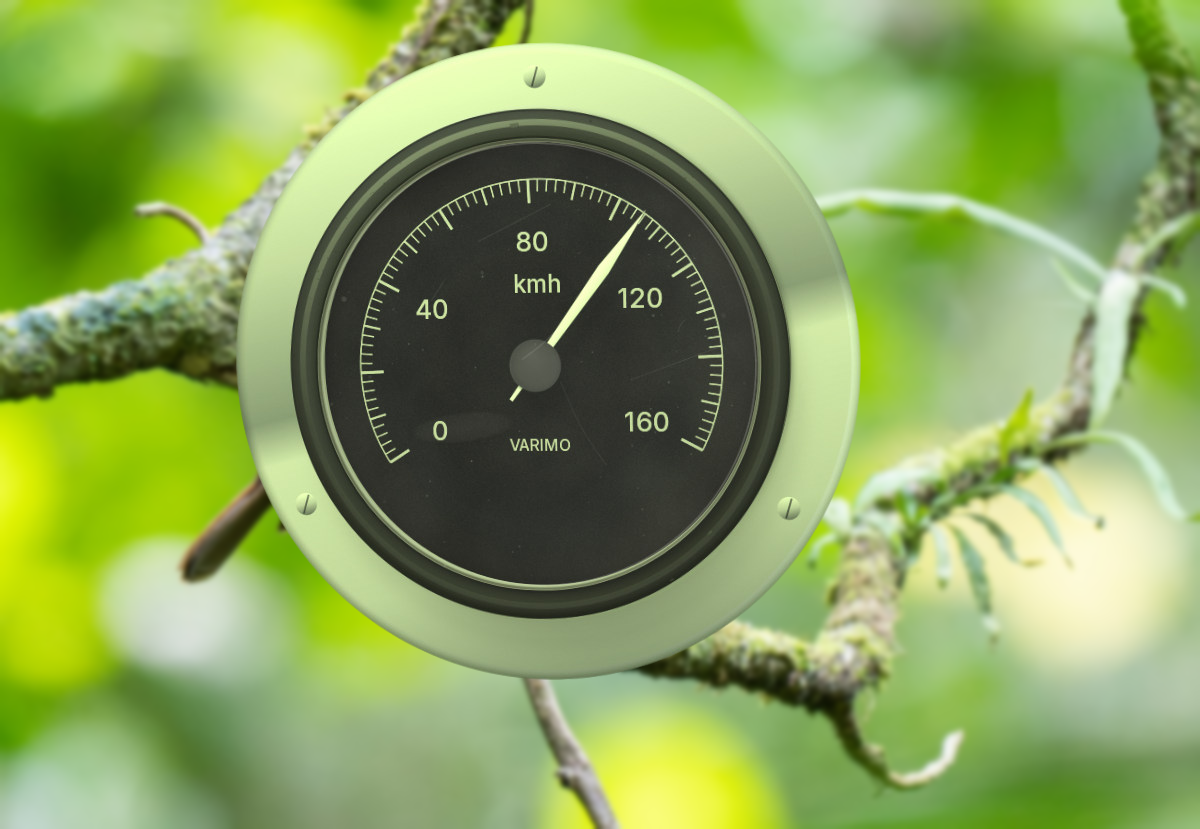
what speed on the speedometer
106 km/h
